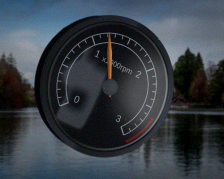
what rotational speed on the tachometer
1200 rpm
